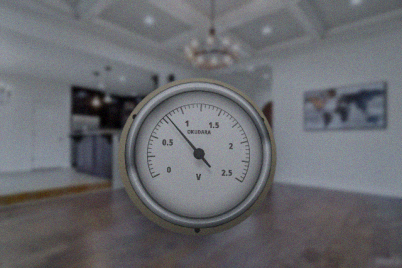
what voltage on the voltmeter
0.8 V
